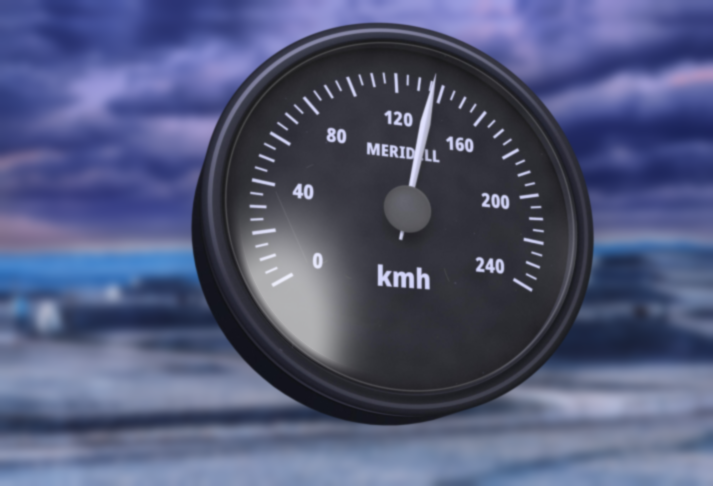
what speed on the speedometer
135 km/h
